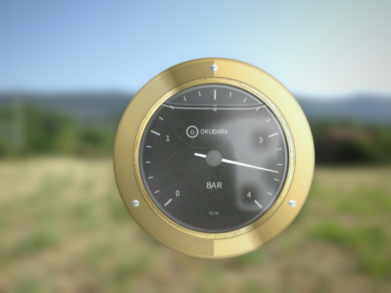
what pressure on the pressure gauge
3.5 bar
